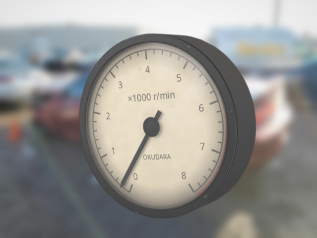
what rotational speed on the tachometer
200 rpm
